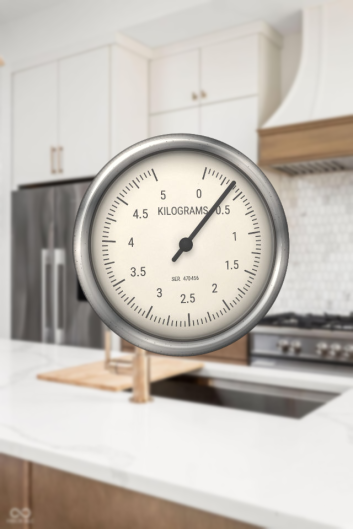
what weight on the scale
0.35 kg
